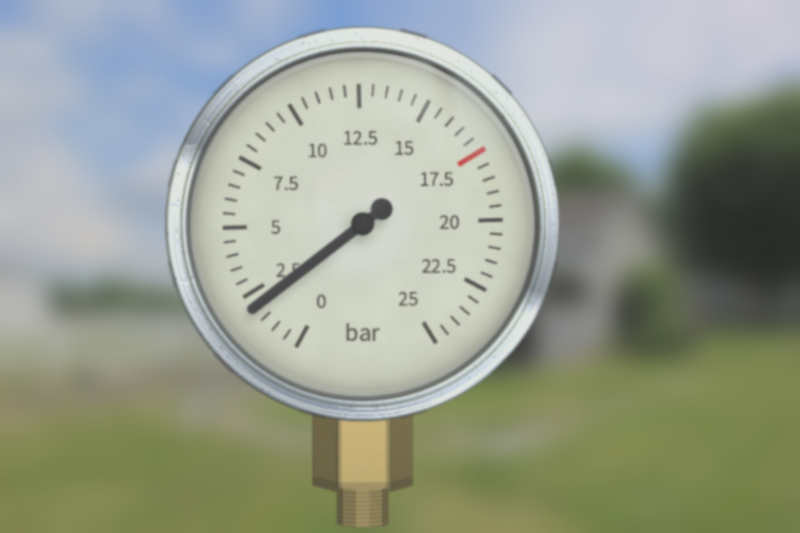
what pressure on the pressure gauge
2 bar
